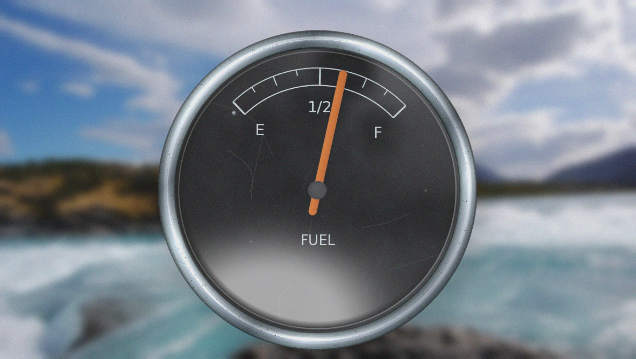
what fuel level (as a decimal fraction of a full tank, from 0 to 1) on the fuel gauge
0.625
